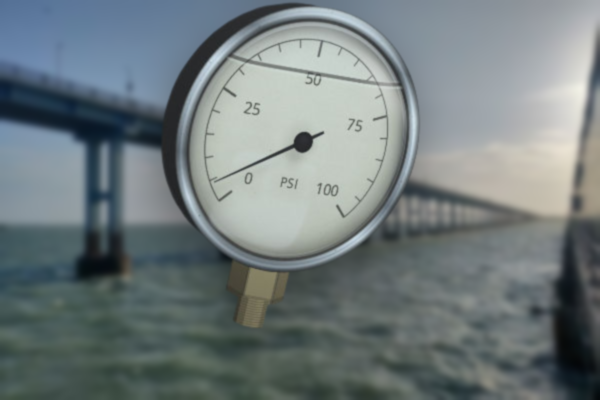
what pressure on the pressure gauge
5 psi
